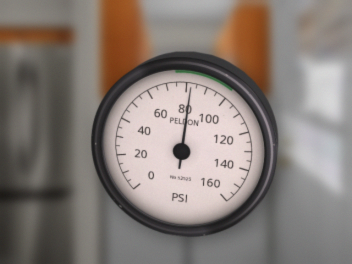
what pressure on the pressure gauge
82.5 psi
